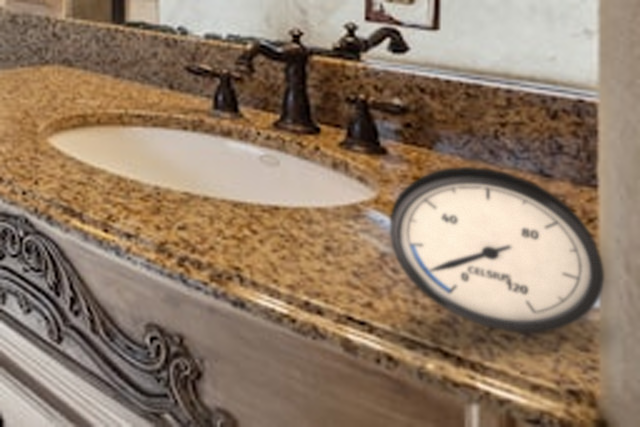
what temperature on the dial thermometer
10 °C
